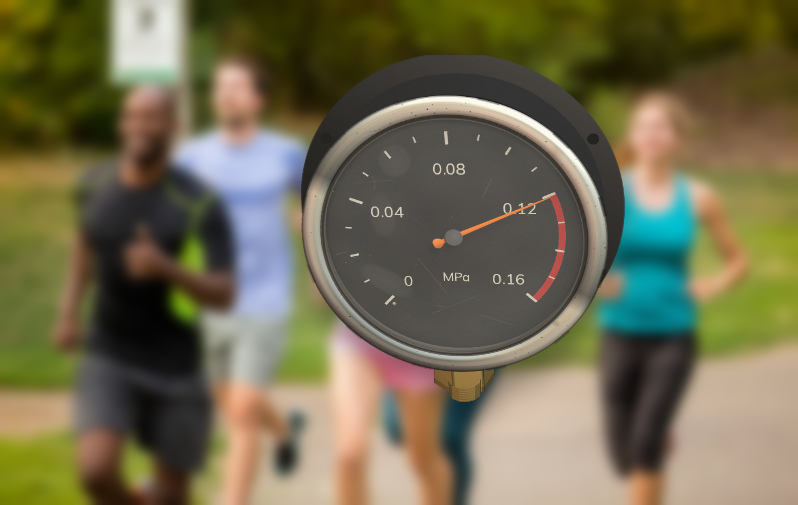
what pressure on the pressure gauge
0.12 MPa
